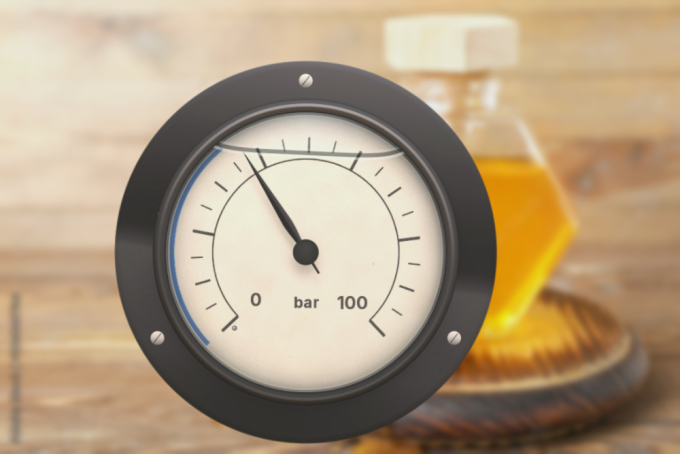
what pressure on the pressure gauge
37.5 bar
